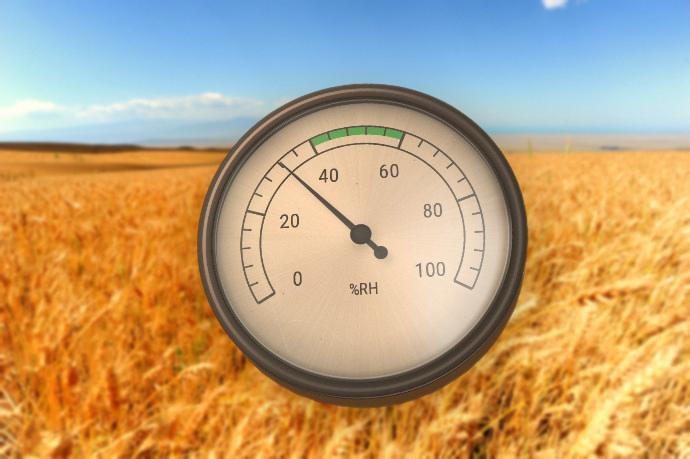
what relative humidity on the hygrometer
32 %
